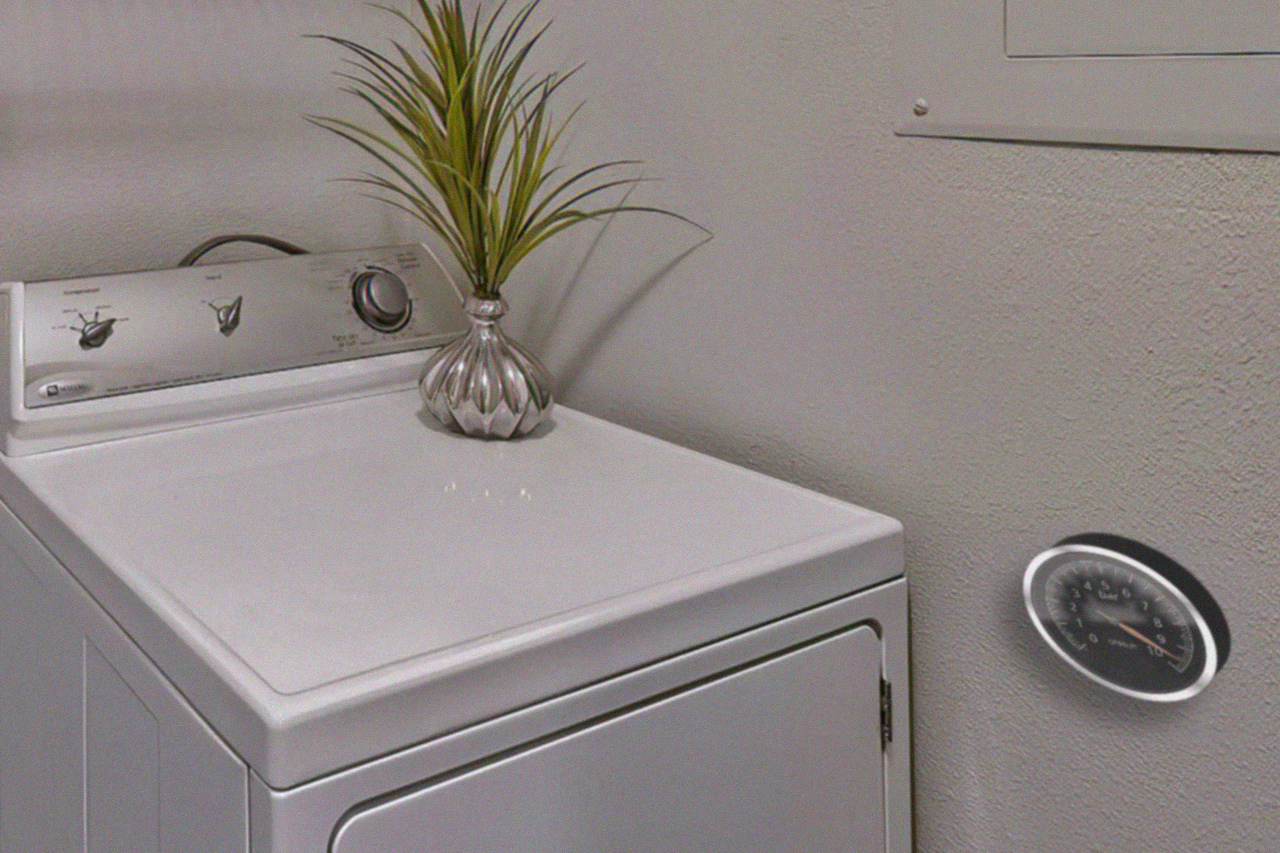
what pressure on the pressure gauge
9.5 bar
